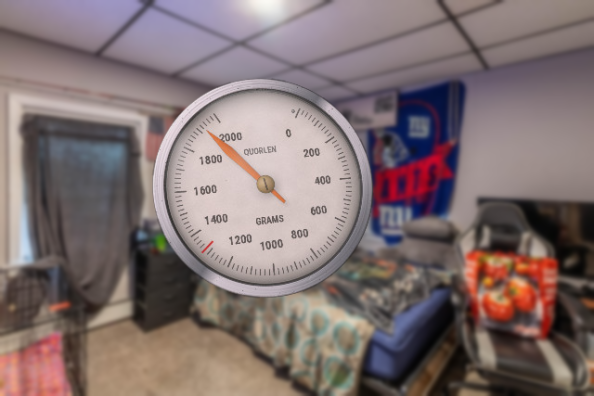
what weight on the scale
1920 g
